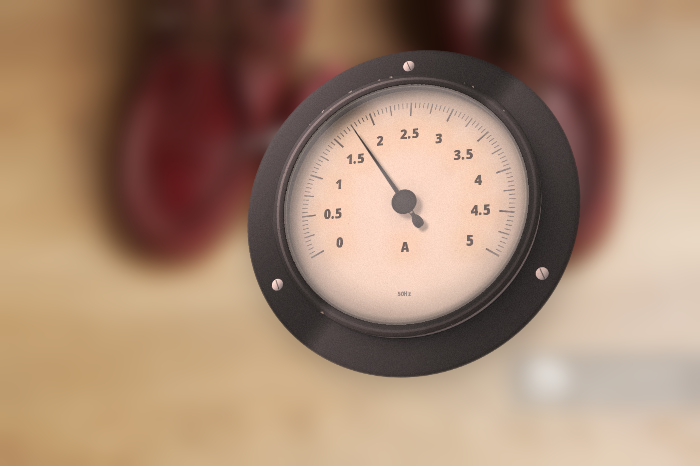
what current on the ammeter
1.75 A
